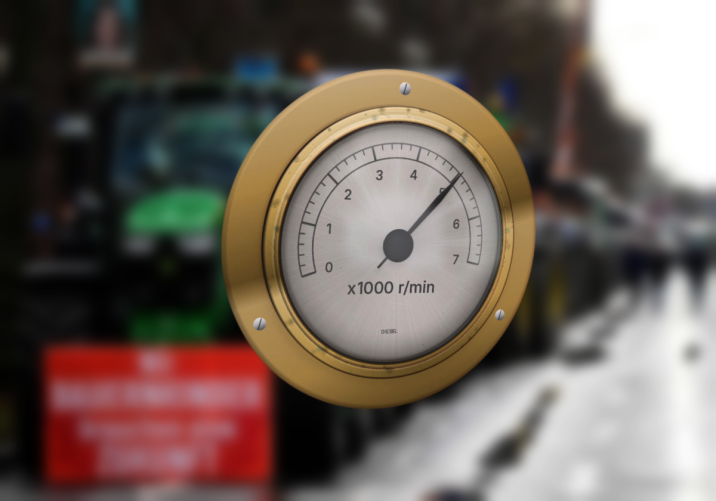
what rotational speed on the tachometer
5000 rpm
